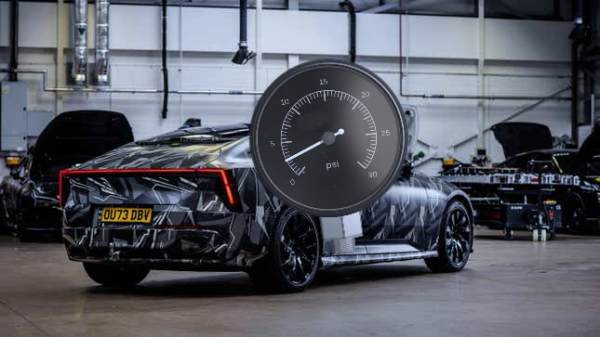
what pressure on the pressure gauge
2.5 psi
